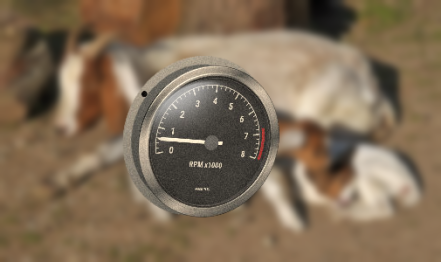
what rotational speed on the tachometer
600 rpm
